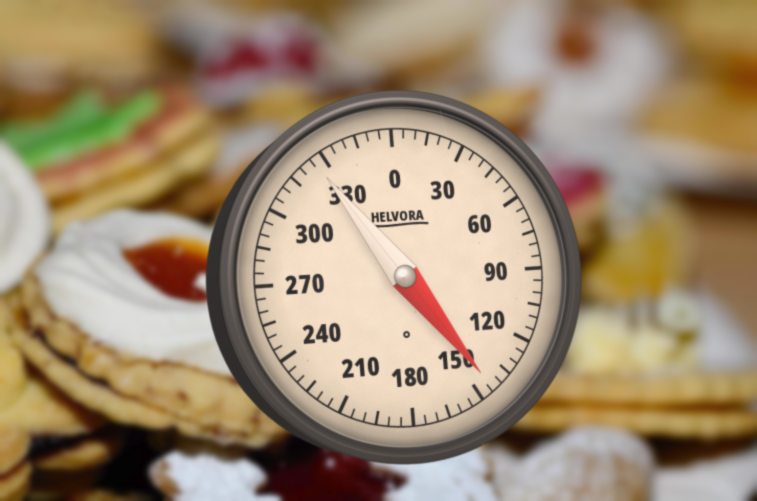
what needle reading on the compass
145 °
